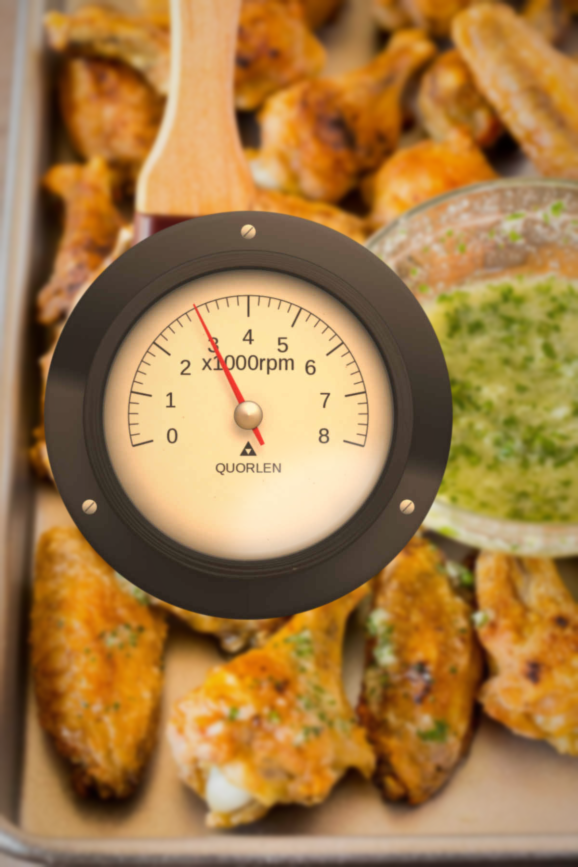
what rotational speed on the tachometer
3000 rpm
